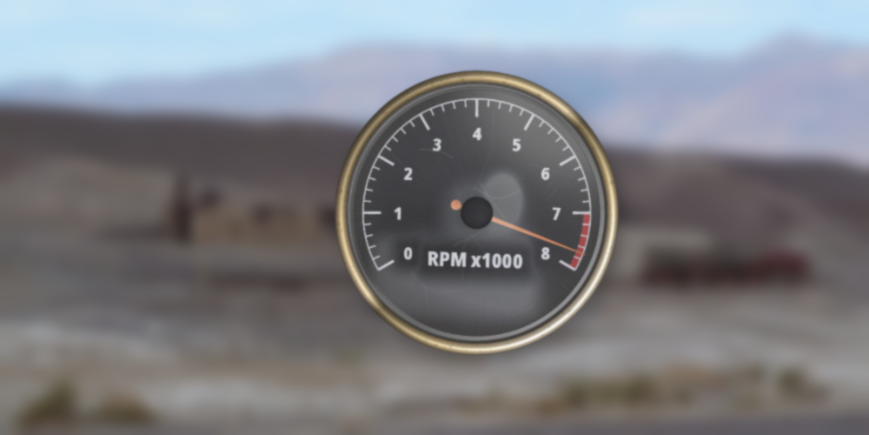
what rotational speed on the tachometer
7700 rpm
